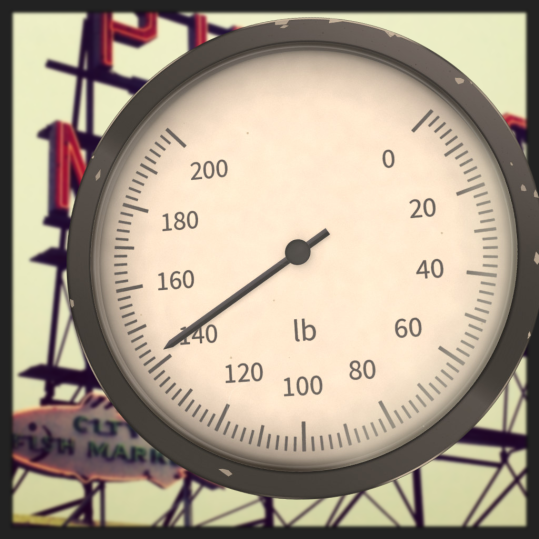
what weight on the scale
142 lb
